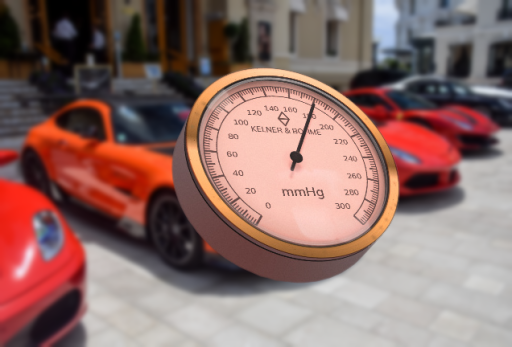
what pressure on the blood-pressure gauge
180 mmHg
